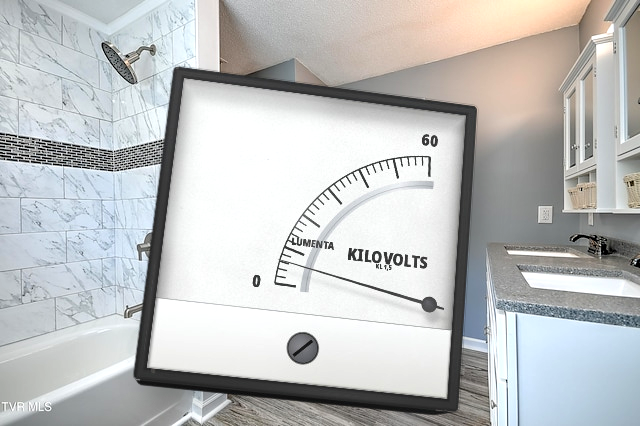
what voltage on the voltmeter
6 kV
